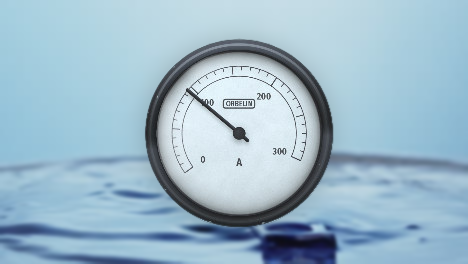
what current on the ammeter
95 A
